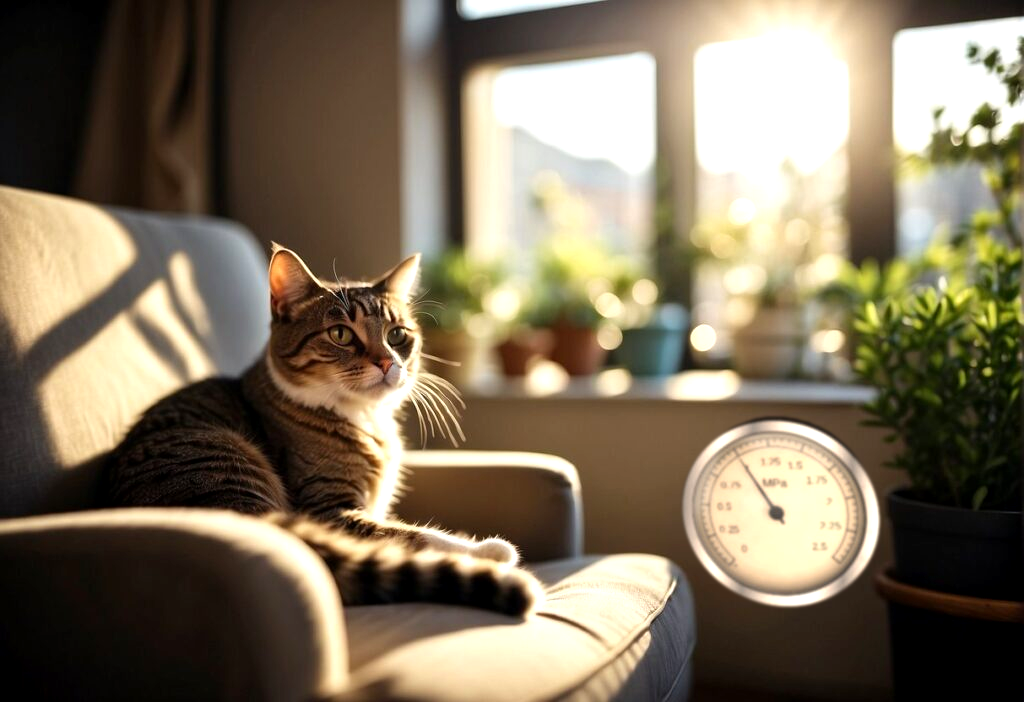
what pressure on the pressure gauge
1 MPa
